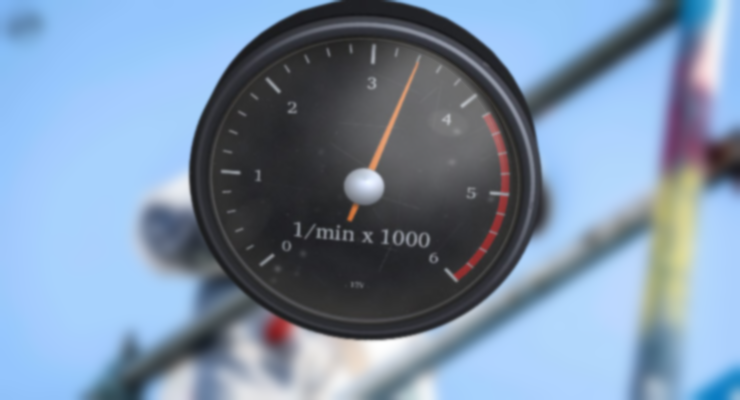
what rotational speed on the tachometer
3400 rpm
